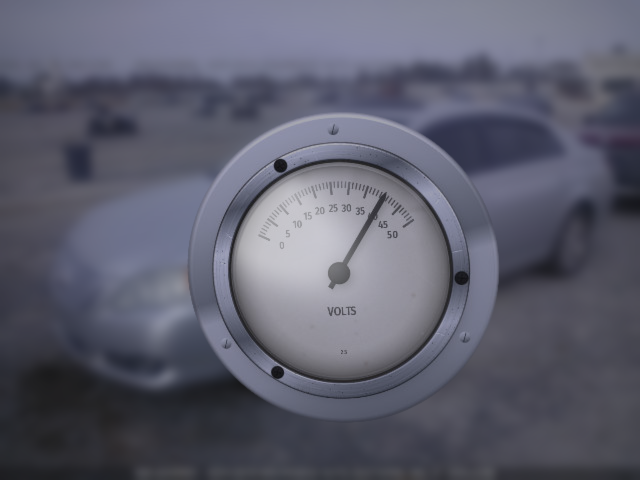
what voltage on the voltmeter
40 V
